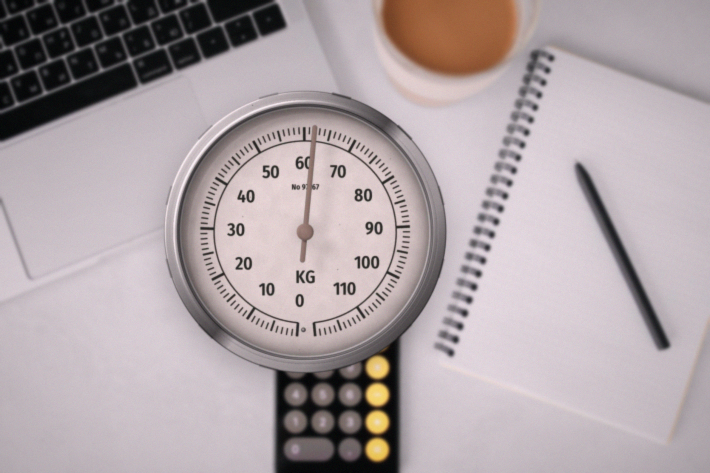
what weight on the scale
62 kg
